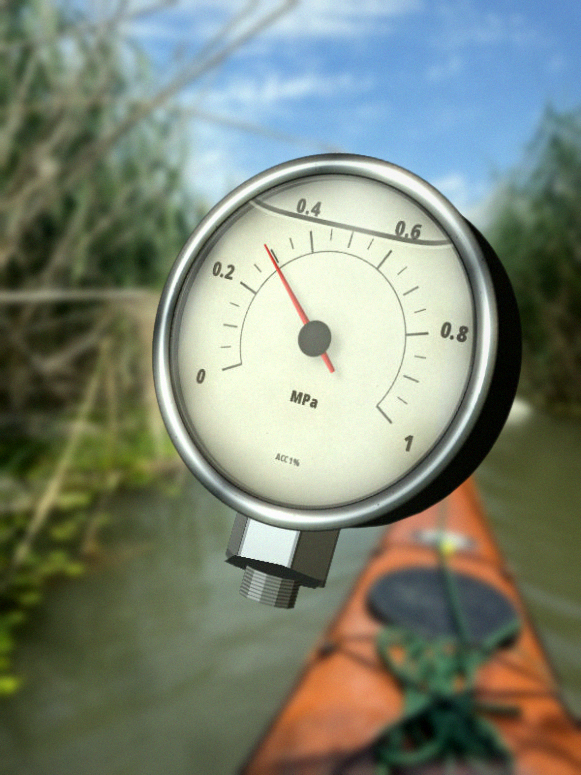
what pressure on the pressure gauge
0.3 MPa
